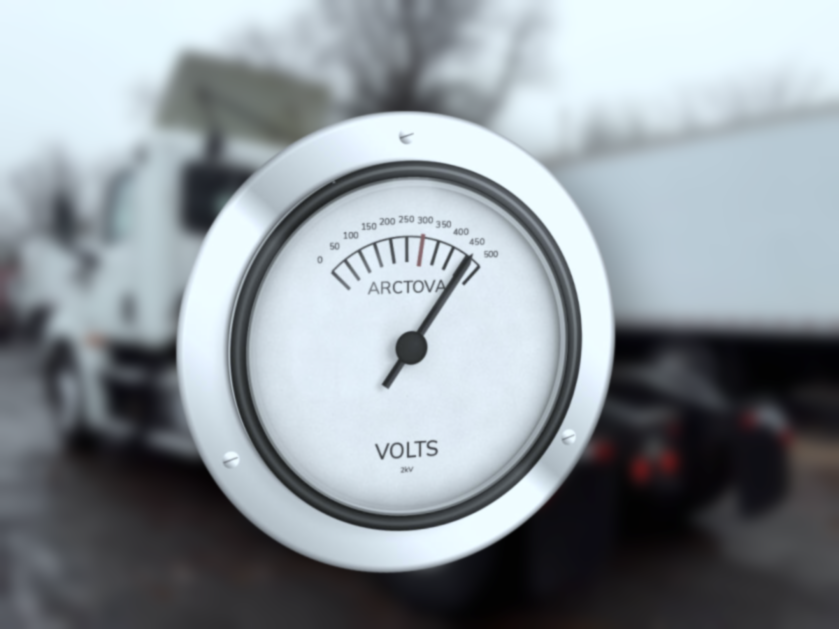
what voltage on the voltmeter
450 V
